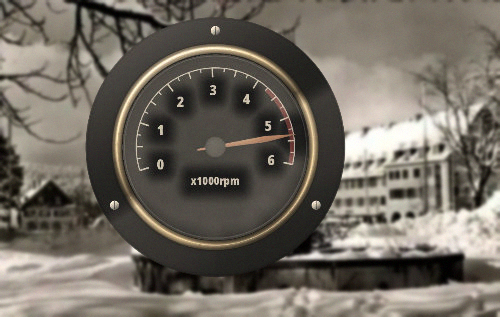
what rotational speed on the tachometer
5375 rpm
